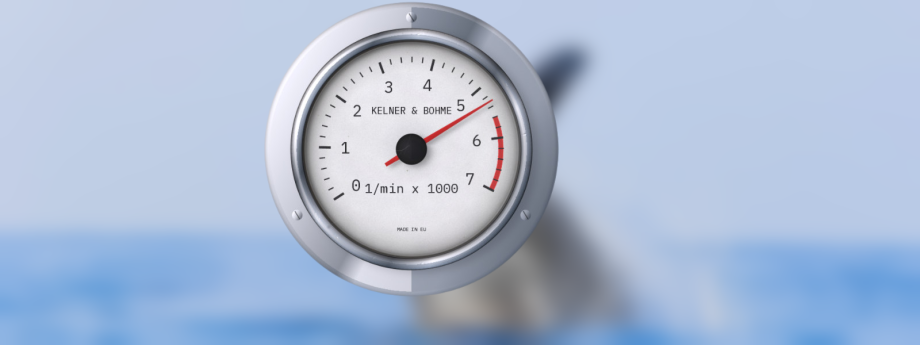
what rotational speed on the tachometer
5300 rpm
